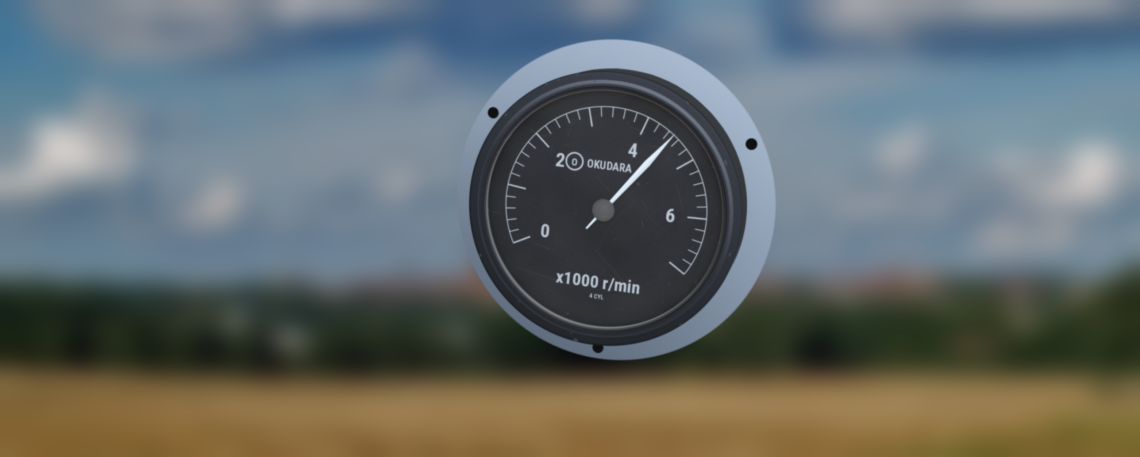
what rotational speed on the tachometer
4500 rpm
